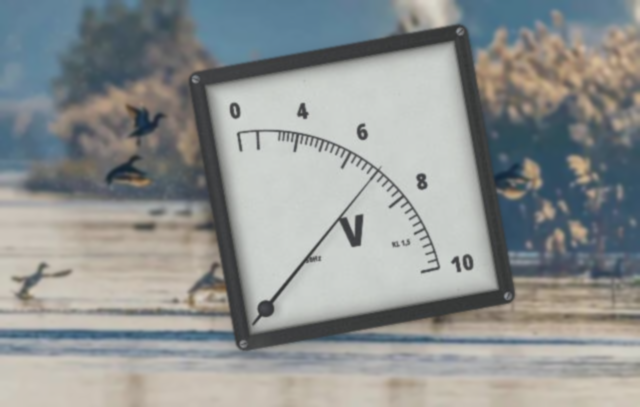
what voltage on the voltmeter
7 V
